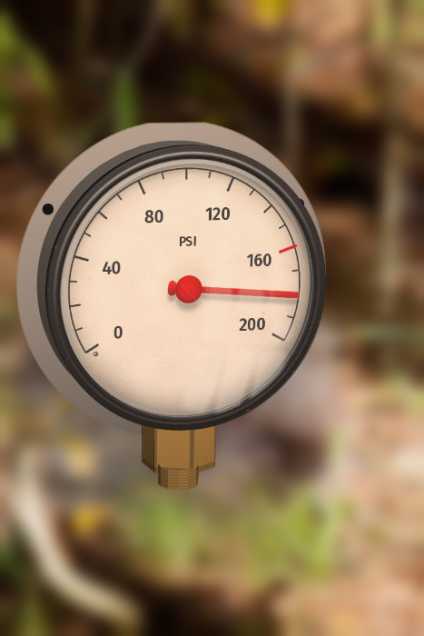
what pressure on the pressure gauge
180 psi
